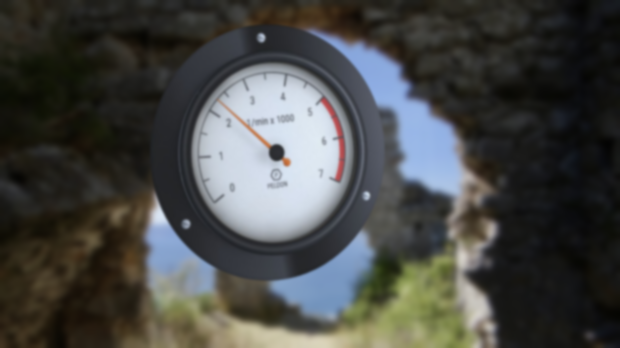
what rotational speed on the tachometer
2250 rpm
